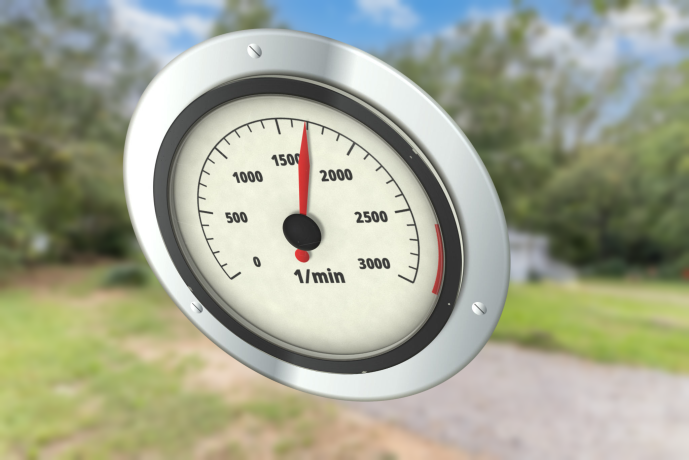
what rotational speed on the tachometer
1700 rpm
